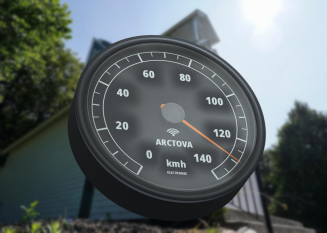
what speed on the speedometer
130 km/h
